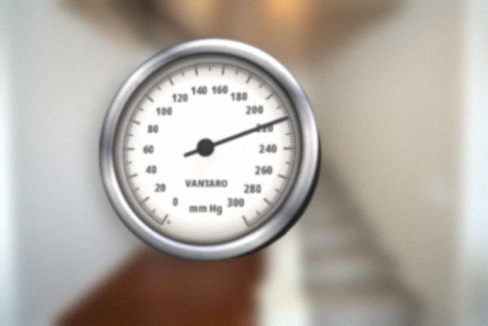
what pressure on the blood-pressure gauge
220 mmHg
